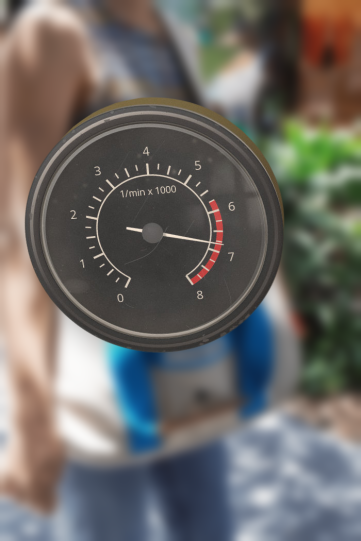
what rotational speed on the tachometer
6750 rpm
